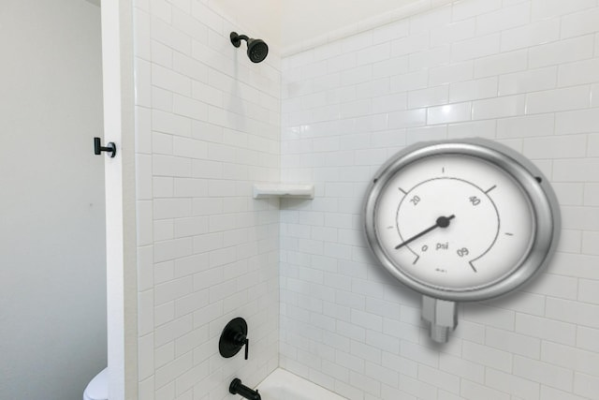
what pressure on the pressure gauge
5 psi
